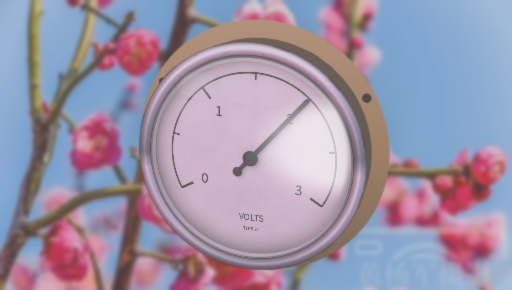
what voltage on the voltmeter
2 V
